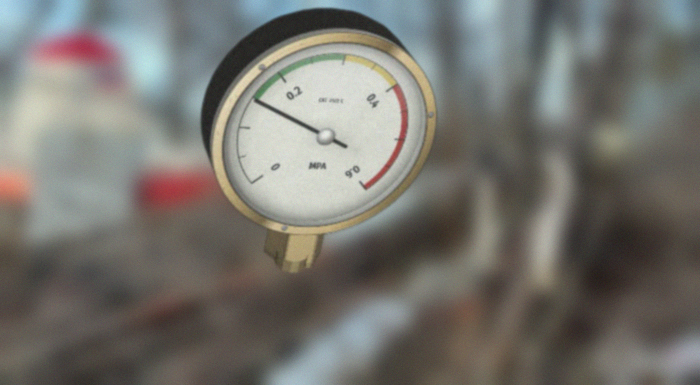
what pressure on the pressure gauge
0.15 MPa
